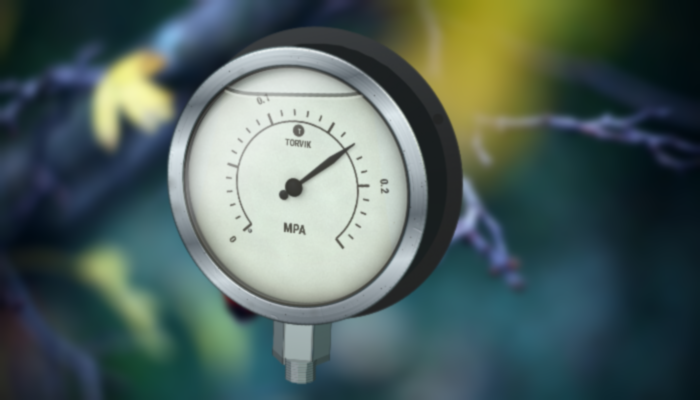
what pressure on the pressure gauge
0.17 MPa
